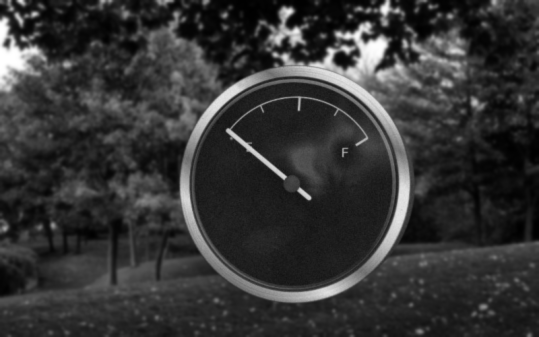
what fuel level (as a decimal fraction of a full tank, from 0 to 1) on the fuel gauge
0
